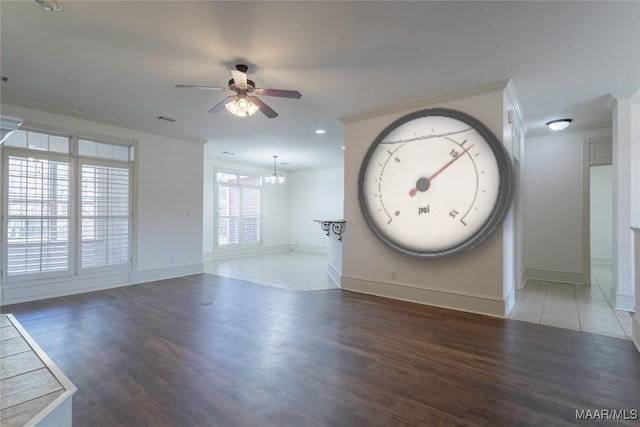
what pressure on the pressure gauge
10.5 psi
